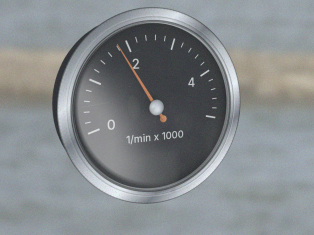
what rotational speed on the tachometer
1800 rpm
